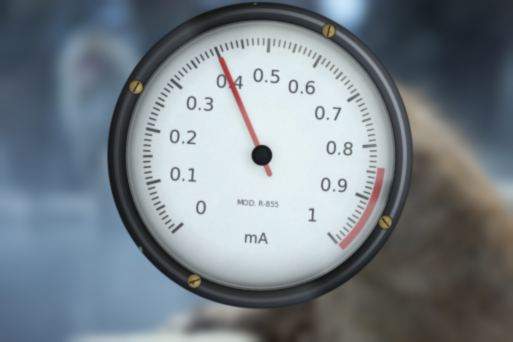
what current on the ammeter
0.4 mA
